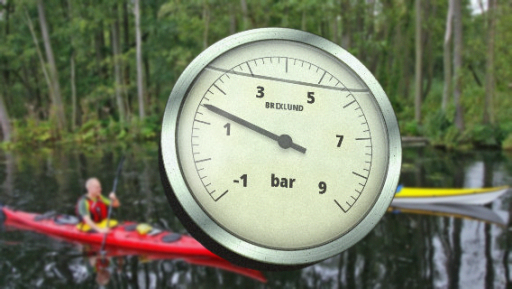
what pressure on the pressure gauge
1.4 bar
